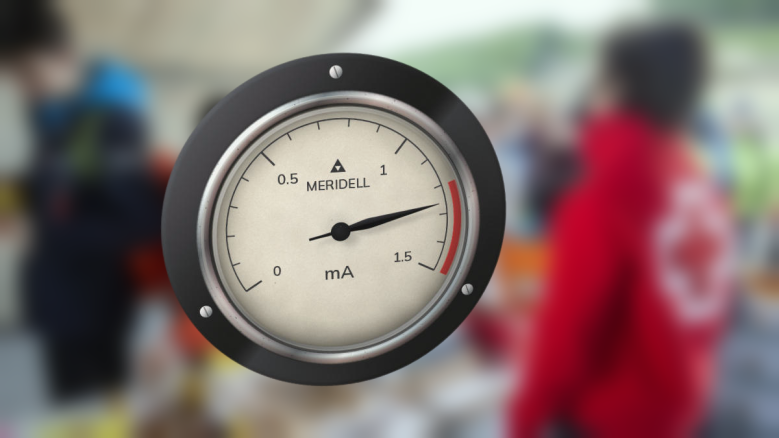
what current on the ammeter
1.25 mA
